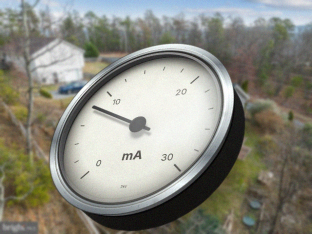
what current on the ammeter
8 mA
